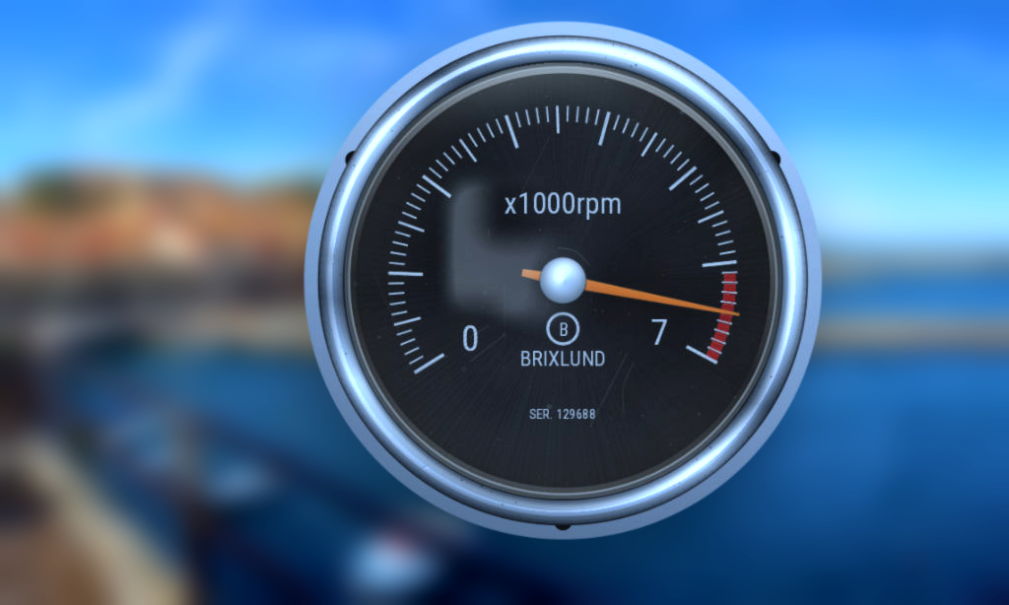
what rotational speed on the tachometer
6500 rpm
